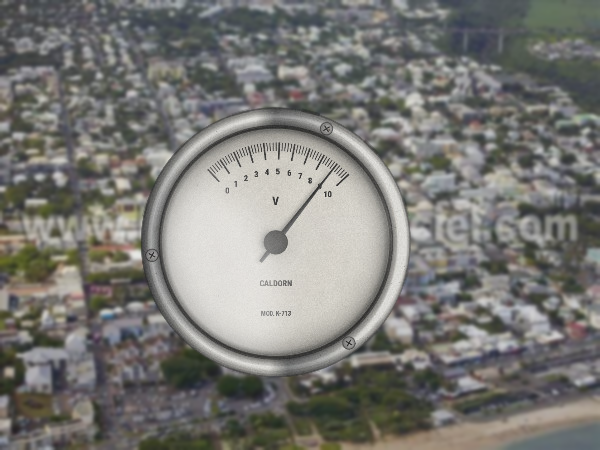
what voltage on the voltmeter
9 V
